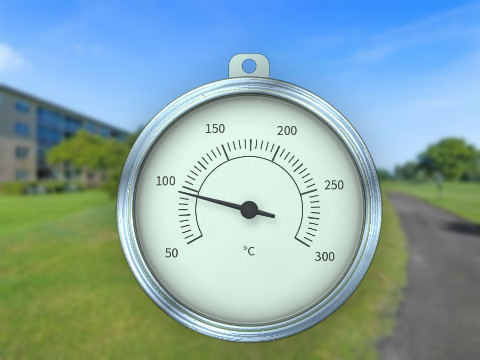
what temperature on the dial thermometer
95 °C
